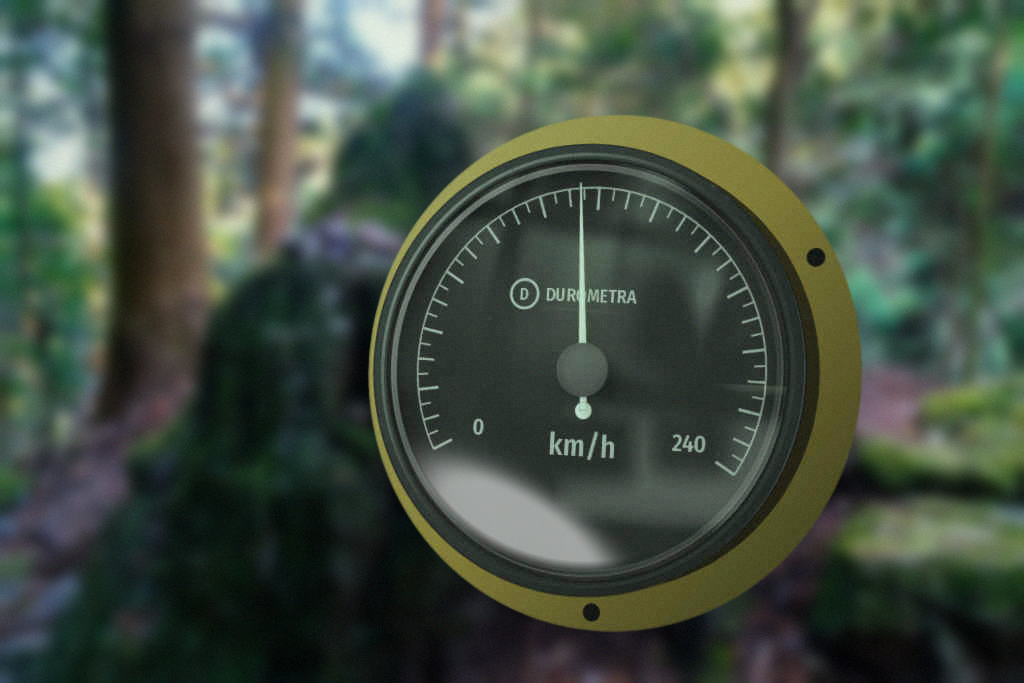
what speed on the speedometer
115 km/h
